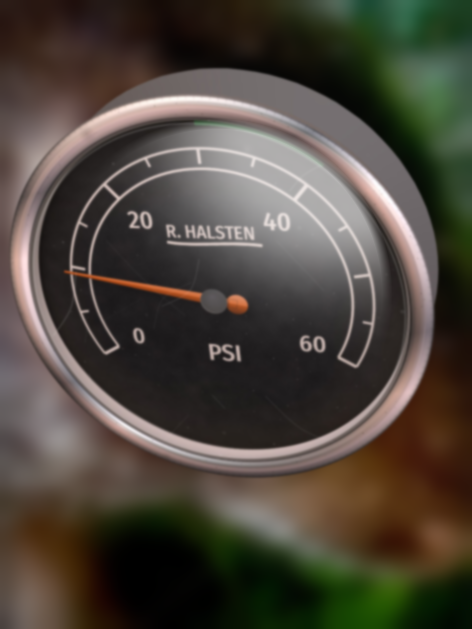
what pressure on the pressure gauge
10 psi
